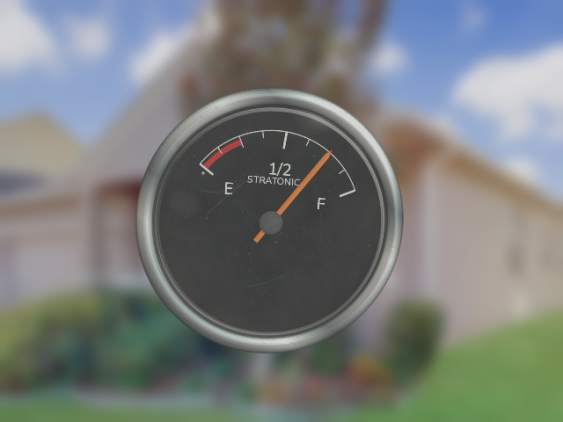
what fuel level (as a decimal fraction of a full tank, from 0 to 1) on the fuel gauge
0.75
